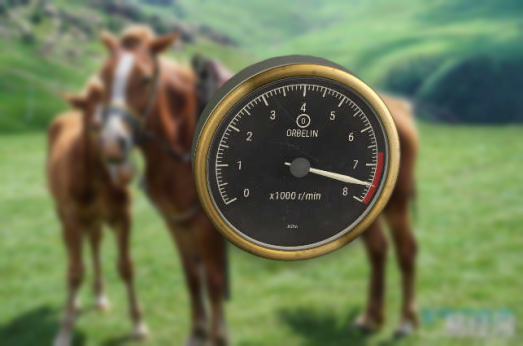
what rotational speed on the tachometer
7500 rpm
